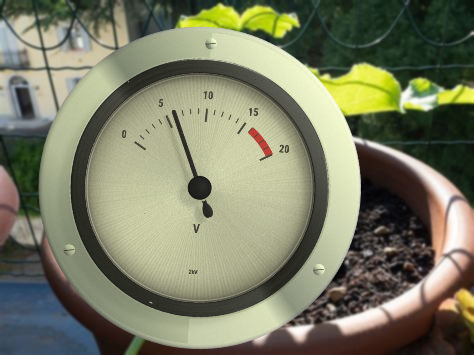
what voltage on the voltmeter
6 V
